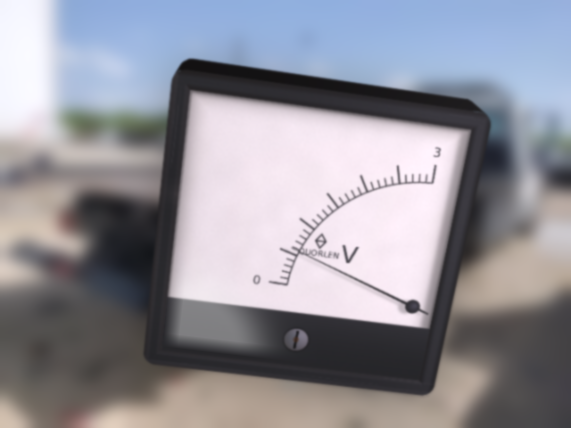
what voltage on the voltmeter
0.6 V
